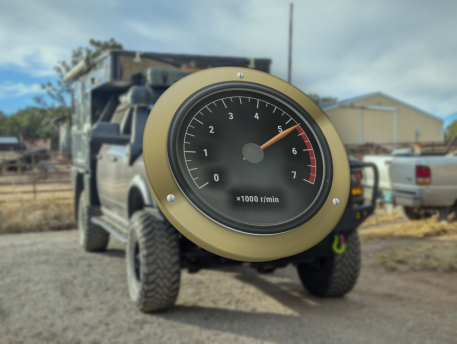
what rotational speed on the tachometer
5250 rpm
